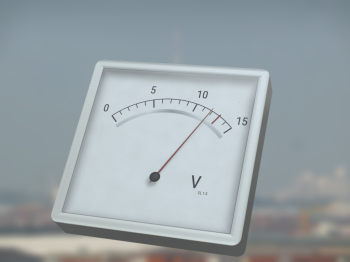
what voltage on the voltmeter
12 V
